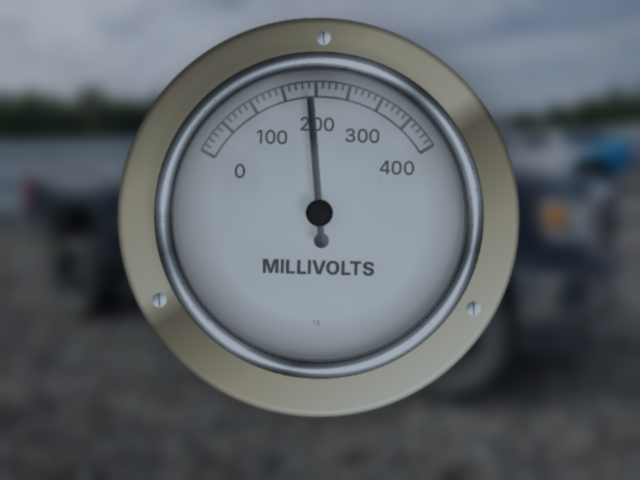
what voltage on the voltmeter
190 mV
